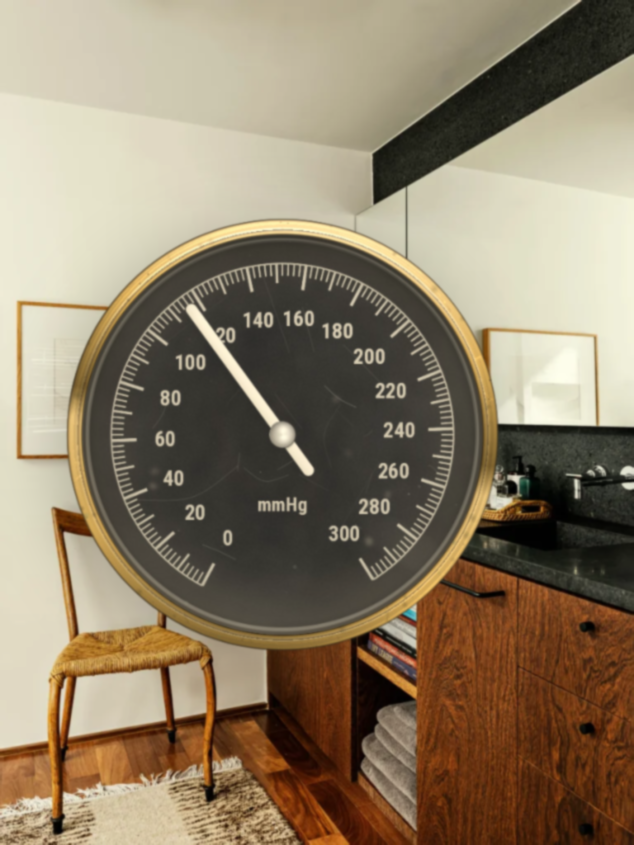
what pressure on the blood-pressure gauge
116 mmHg
